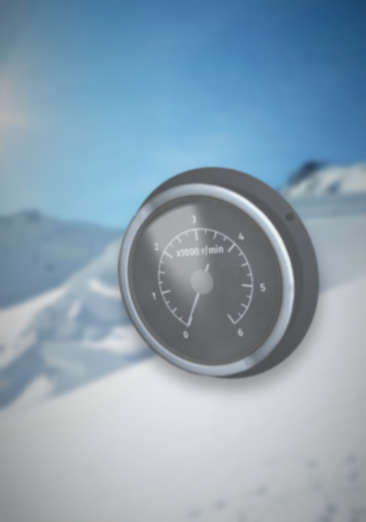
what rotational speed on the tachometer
0 rpm
